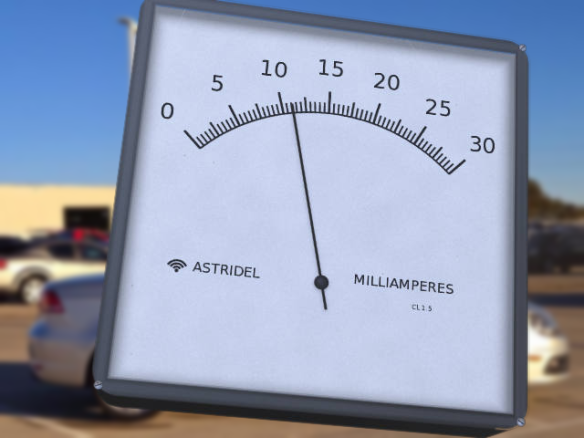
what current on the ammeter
11 mA
